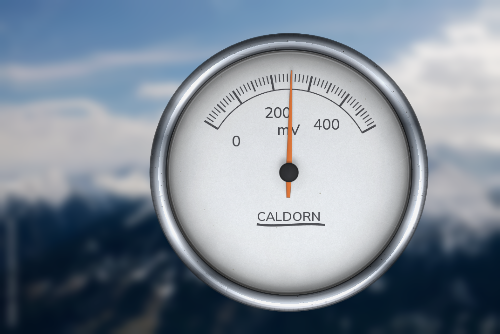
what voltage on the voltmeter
250 mV
